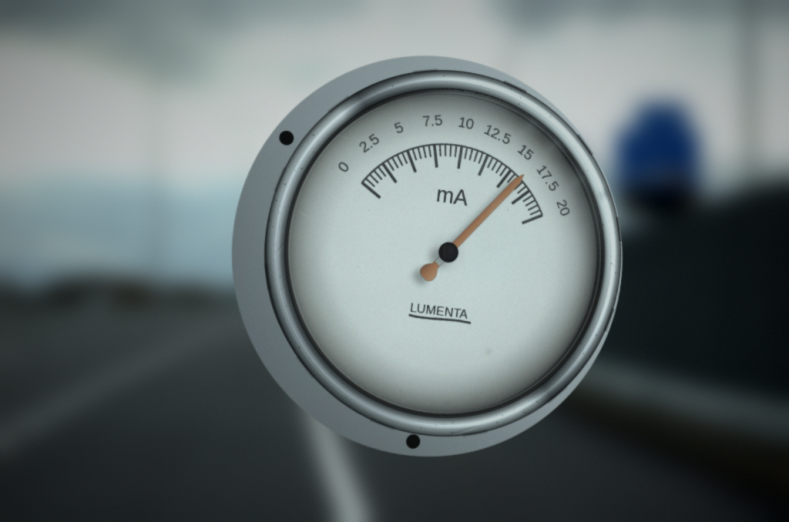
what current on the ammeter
16 mA
